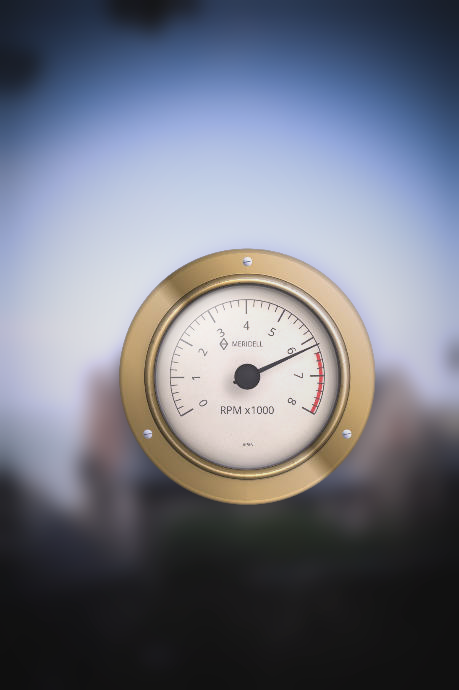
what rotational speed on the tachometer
6200 rpm
